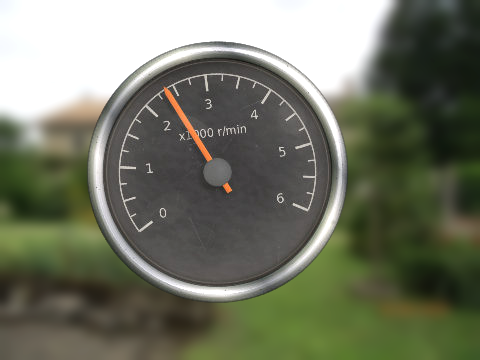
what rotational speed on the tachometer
2375 rpm
